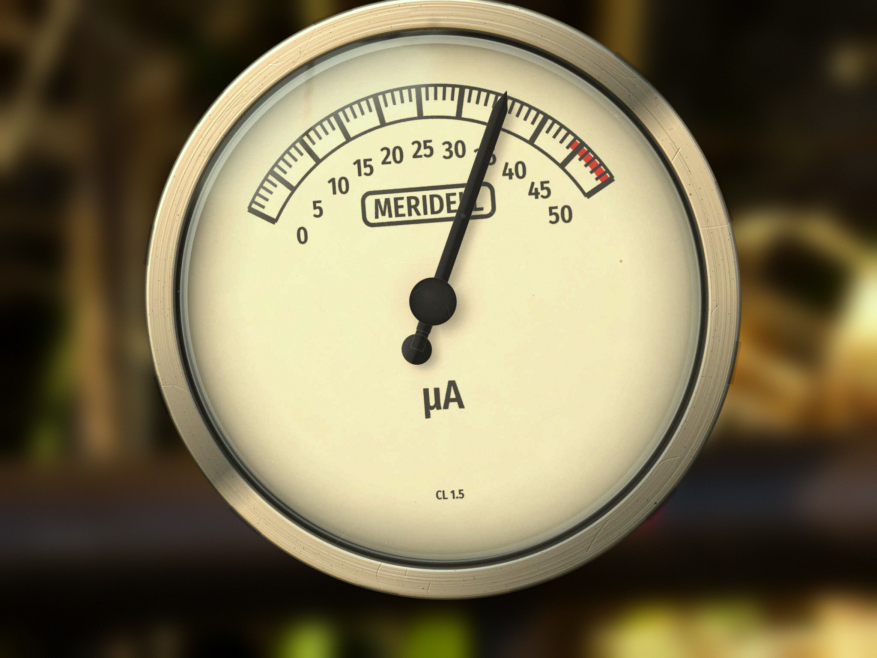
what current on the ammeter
35 µA
